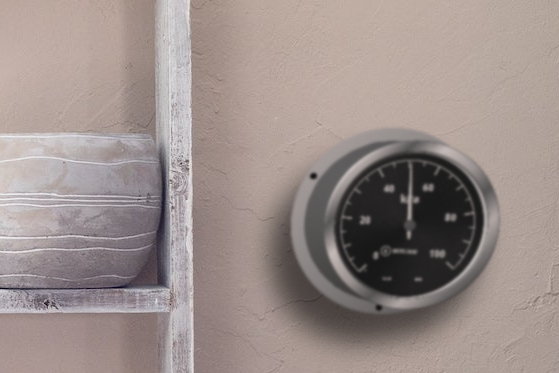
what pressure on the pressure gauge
50 kPa
